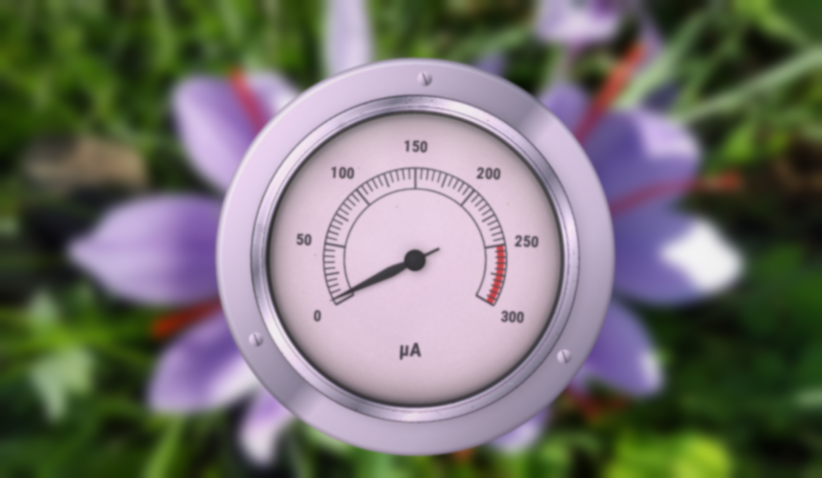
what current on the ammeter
5 µA
